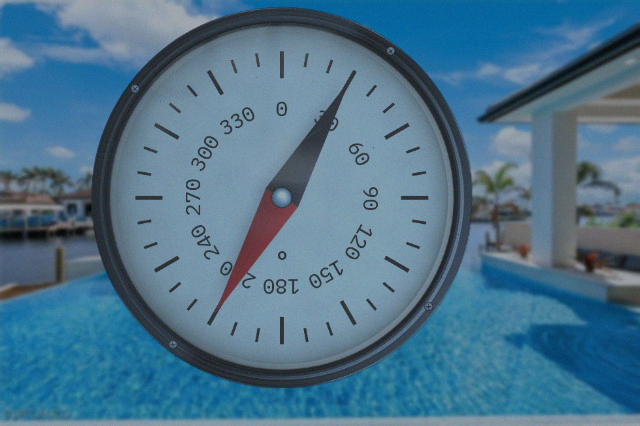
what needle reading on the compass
210 °
